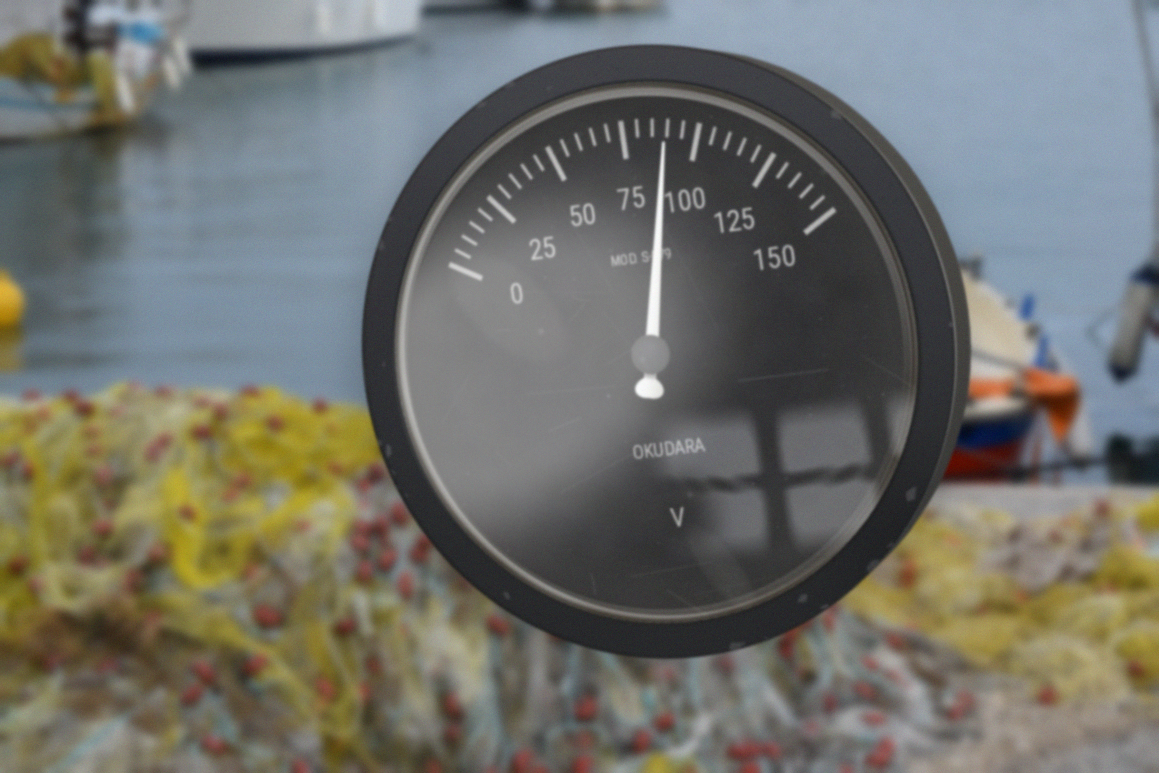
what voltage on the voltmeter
90 V
